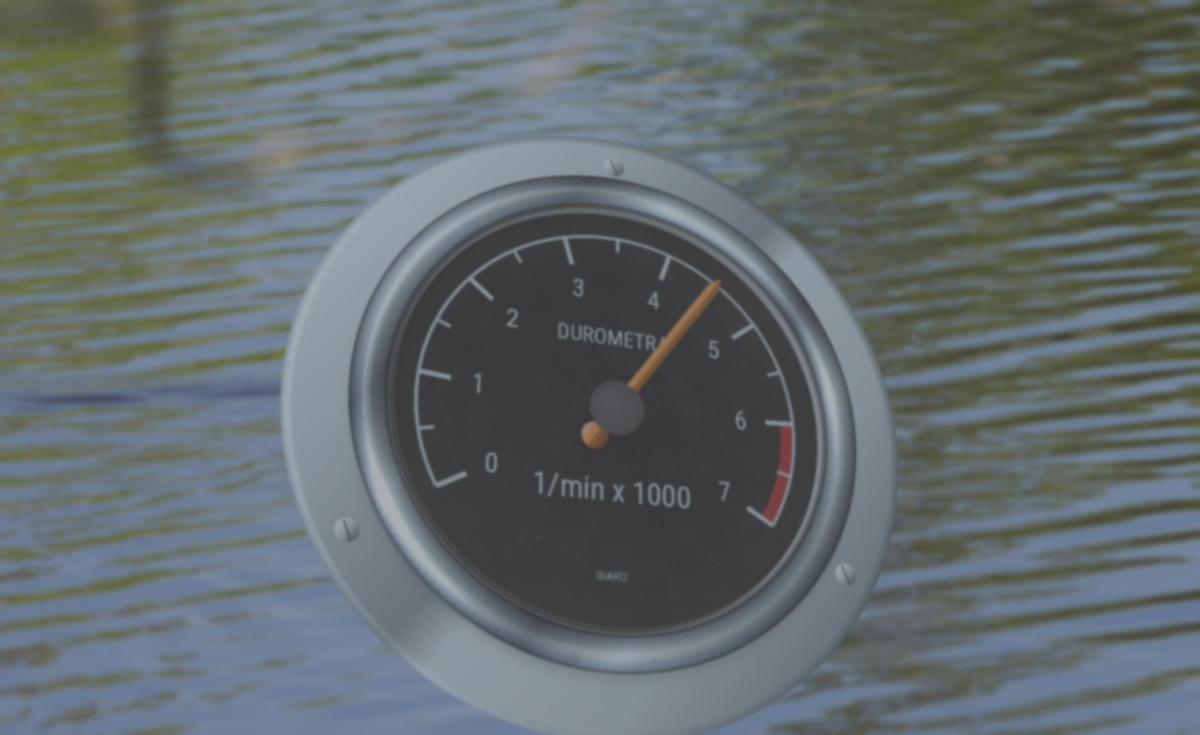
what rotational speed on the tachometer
4500 rpm
